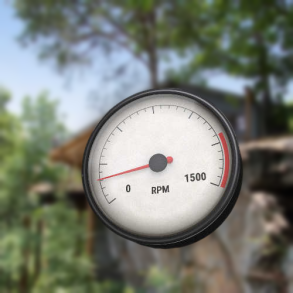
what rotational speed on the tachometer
150 rpm
